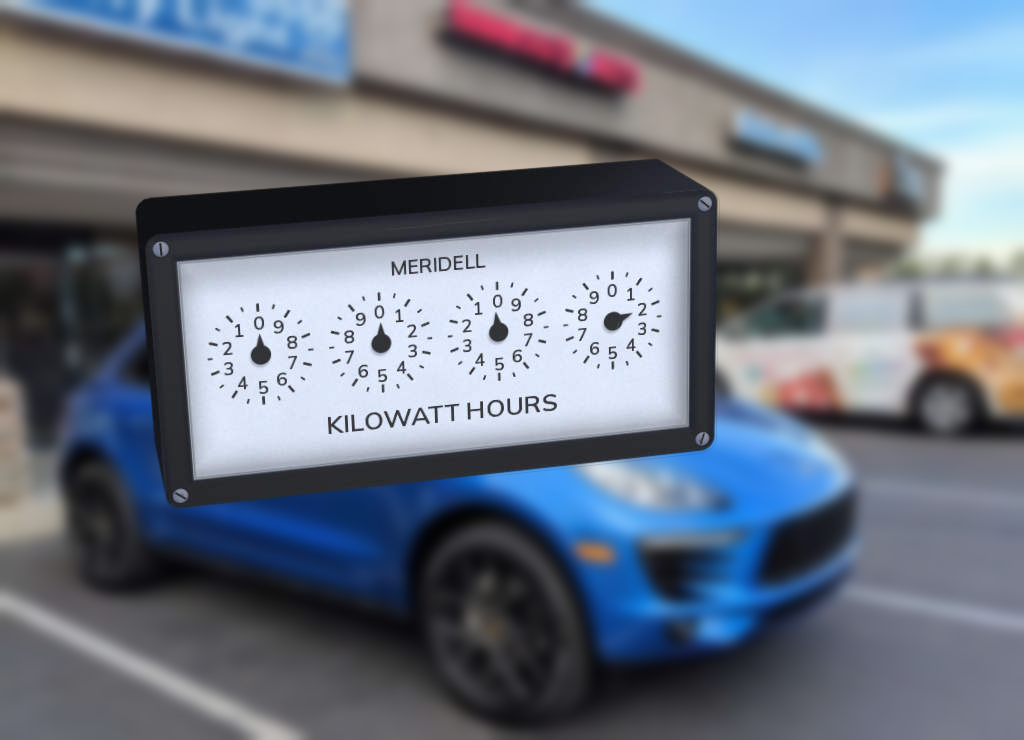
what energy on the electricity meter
2 kWh
